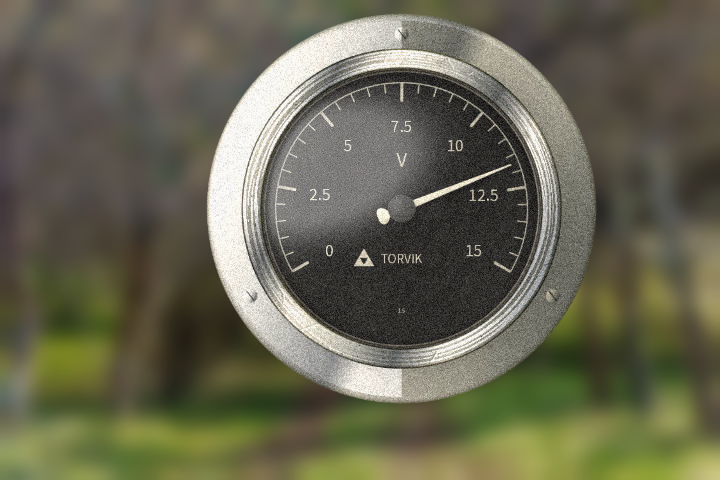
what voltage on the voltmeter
11.75 V
